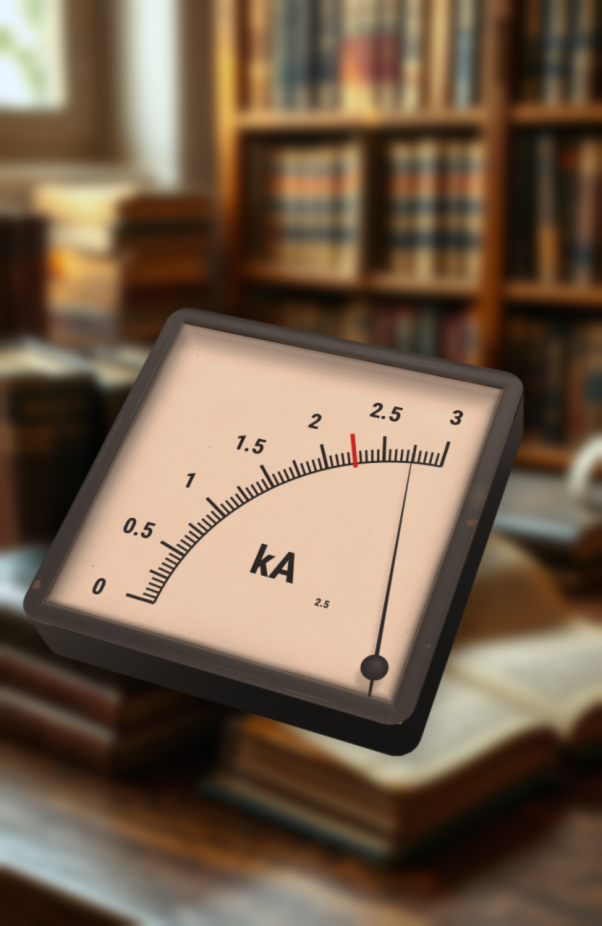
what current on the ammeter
2.75 kA
